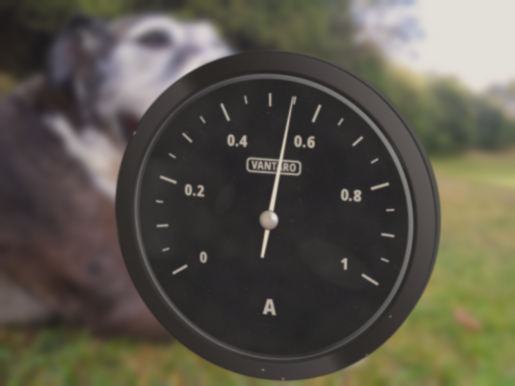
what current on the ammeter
0.55 A
